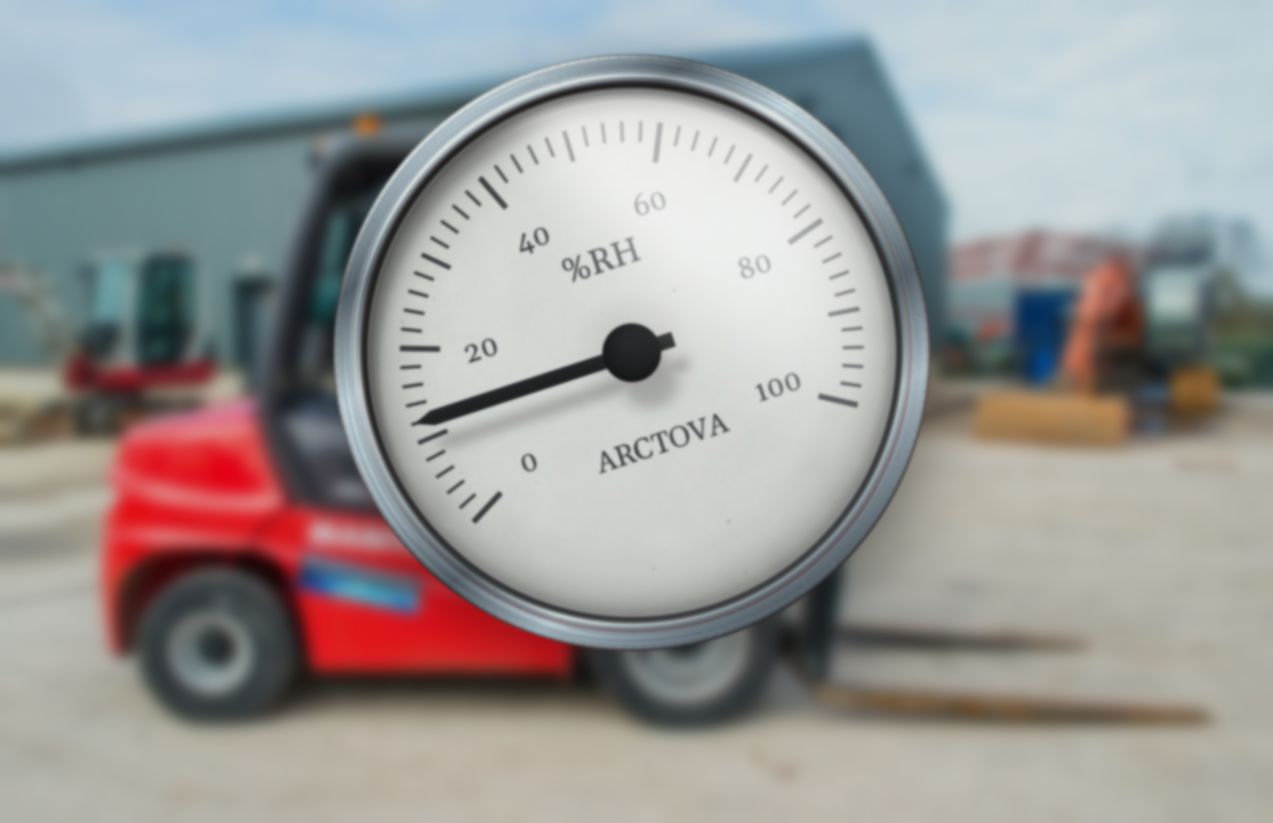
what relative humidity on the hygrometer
12 %
